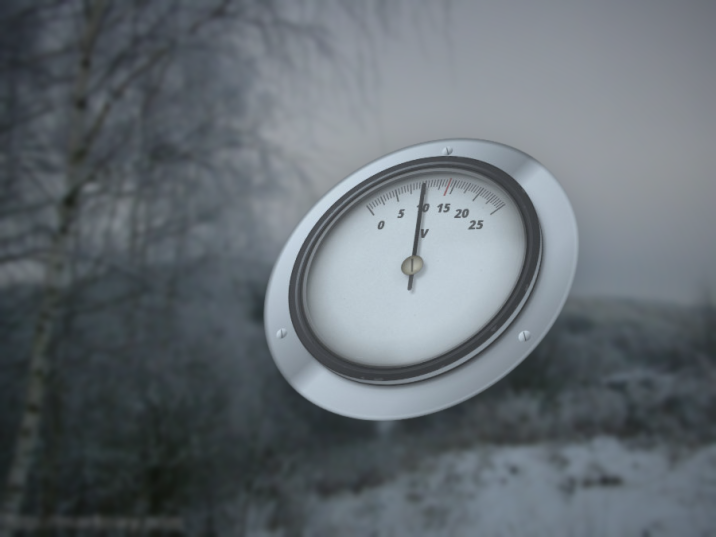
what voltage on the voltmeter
10 V
